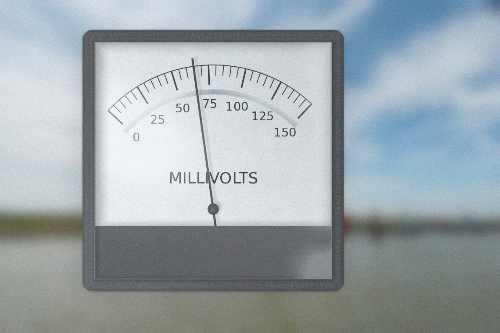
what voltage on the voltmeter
65 mV
